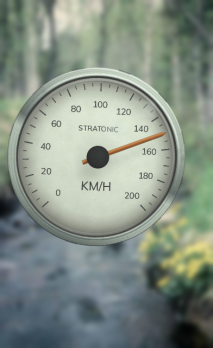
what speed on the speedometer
150 km/h
